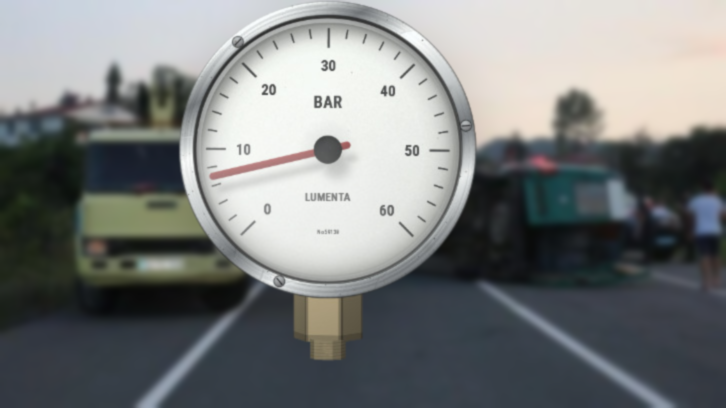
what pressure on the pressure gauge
7 bar
